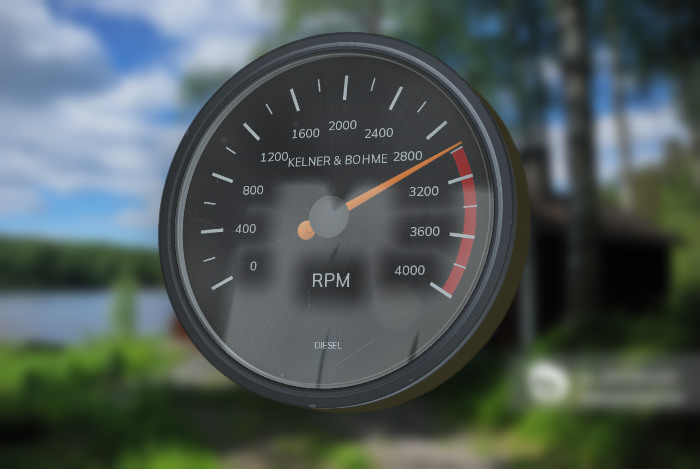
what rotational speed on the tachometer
3000 rpm
